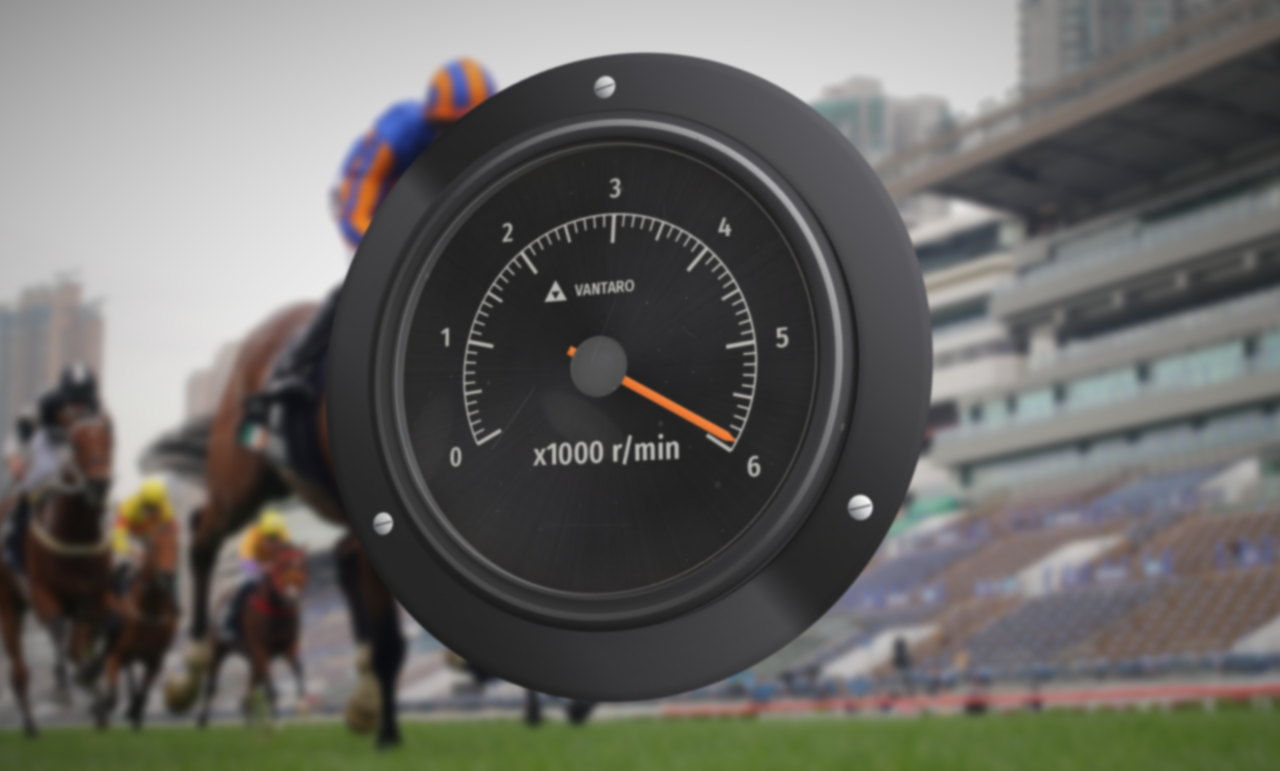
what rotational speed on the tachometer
5900 rpm
